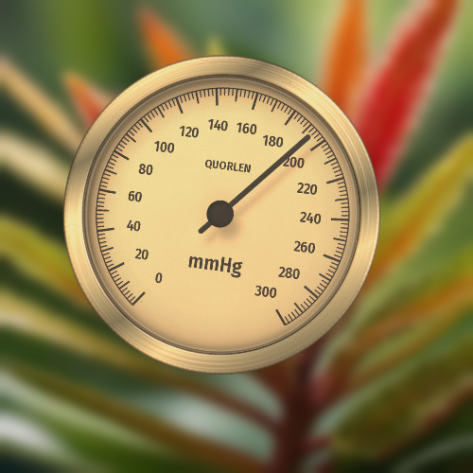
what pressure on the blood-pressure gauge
194 mmHg
